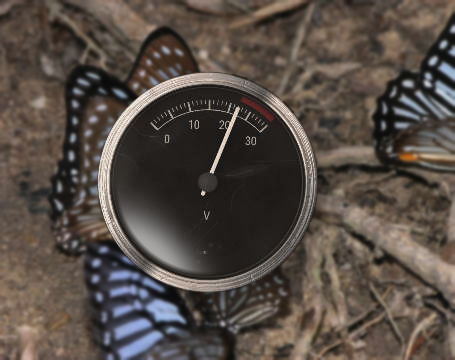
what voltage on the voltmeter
22 V
